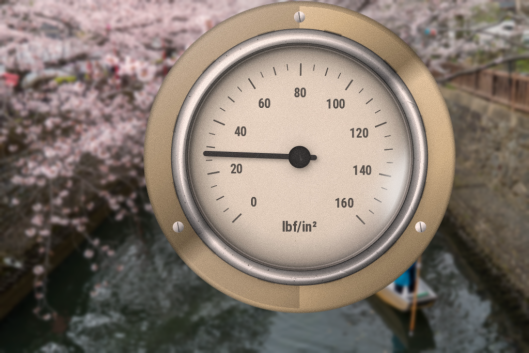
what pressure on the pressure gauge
27.5 psi
